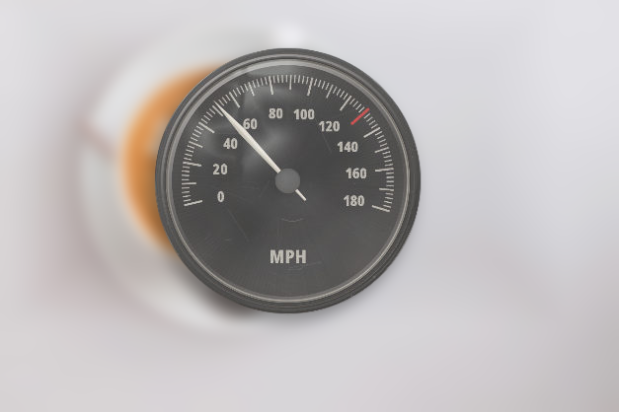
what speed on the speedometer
52 mph
